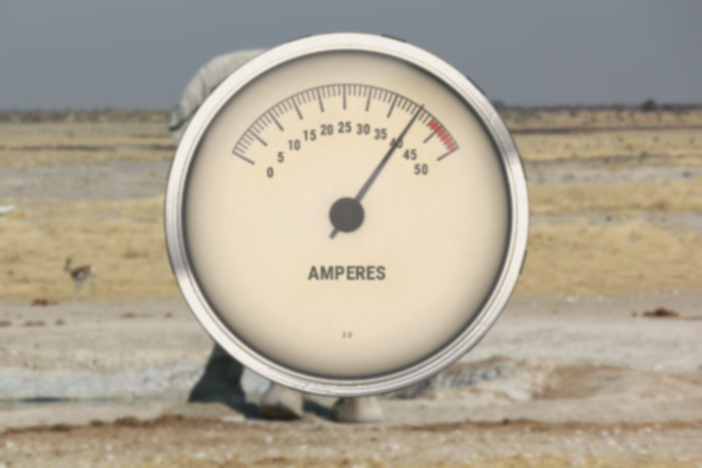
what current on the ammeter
40 A
